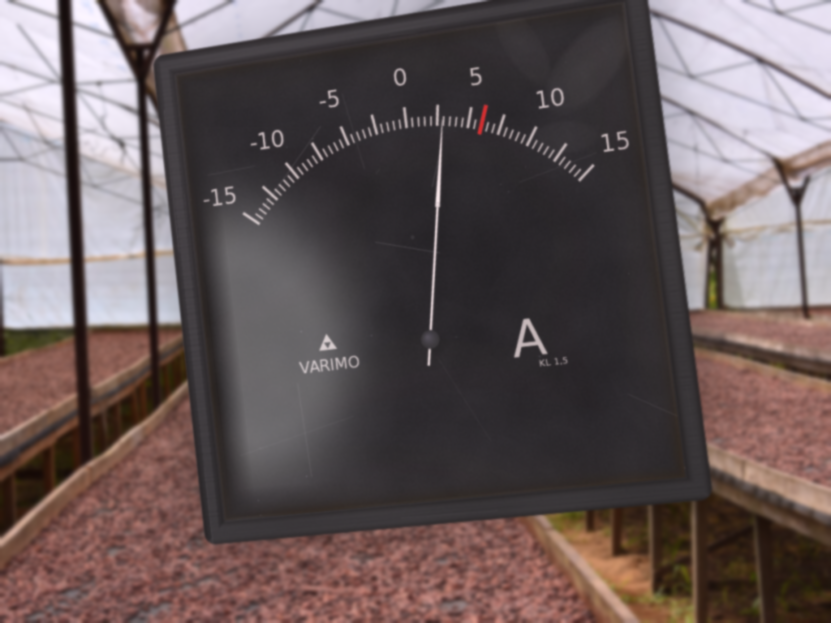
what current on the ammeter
3 A
